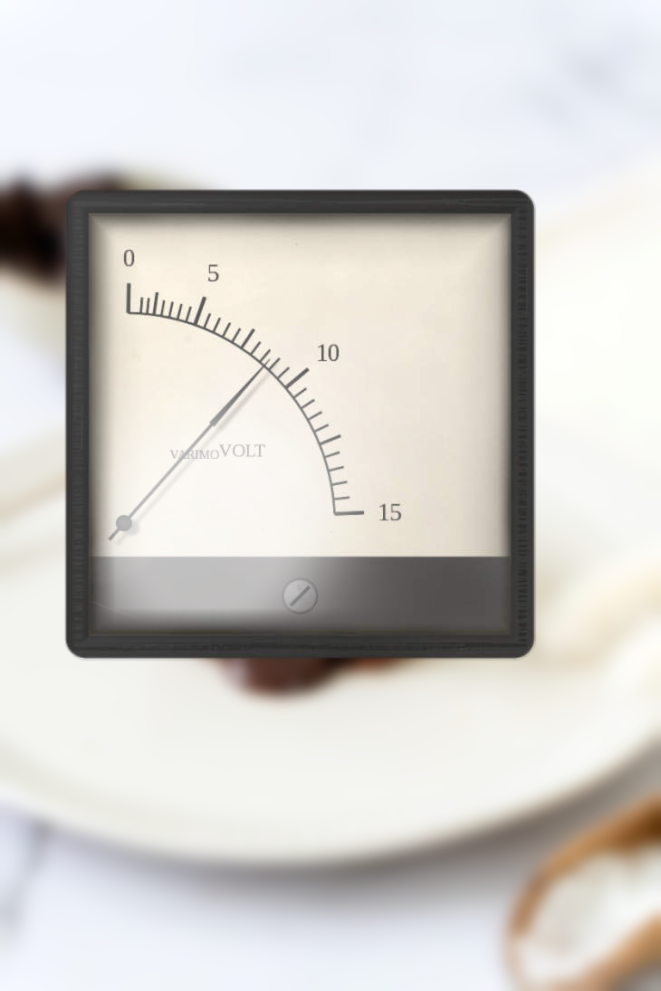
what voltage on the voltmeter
8.75 V
